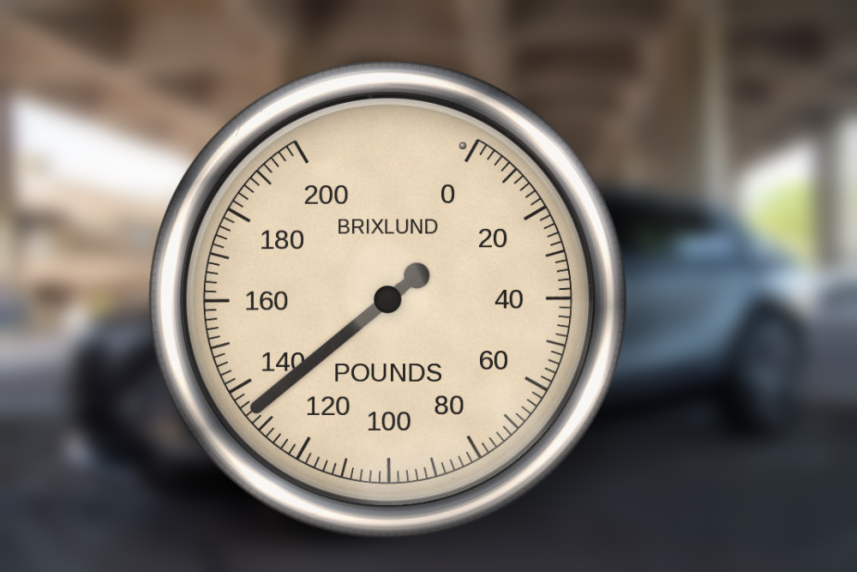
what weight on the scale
134 lb
